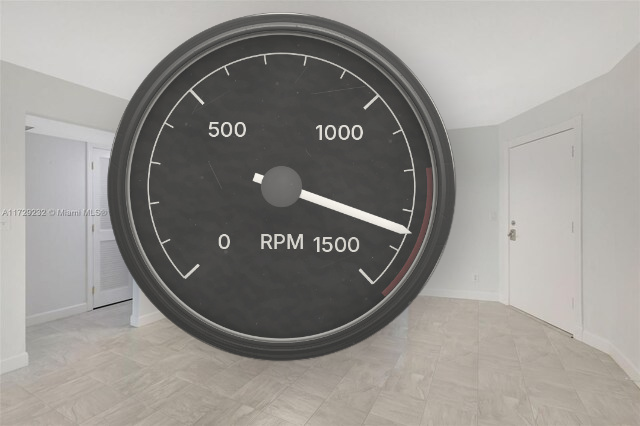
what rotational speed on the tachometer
1350 rpm
